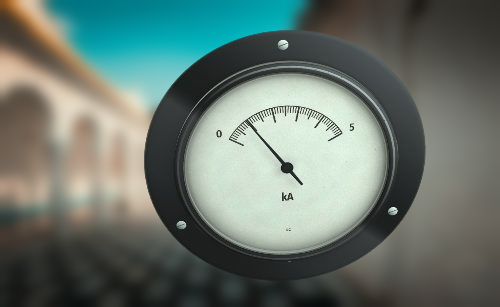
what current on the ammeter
1 kA
